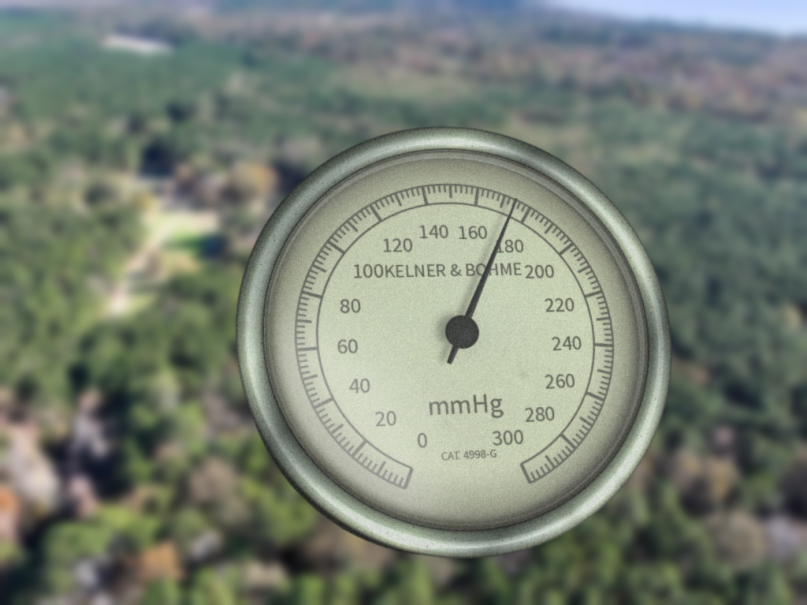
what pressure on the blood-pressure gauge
174 mmHg
